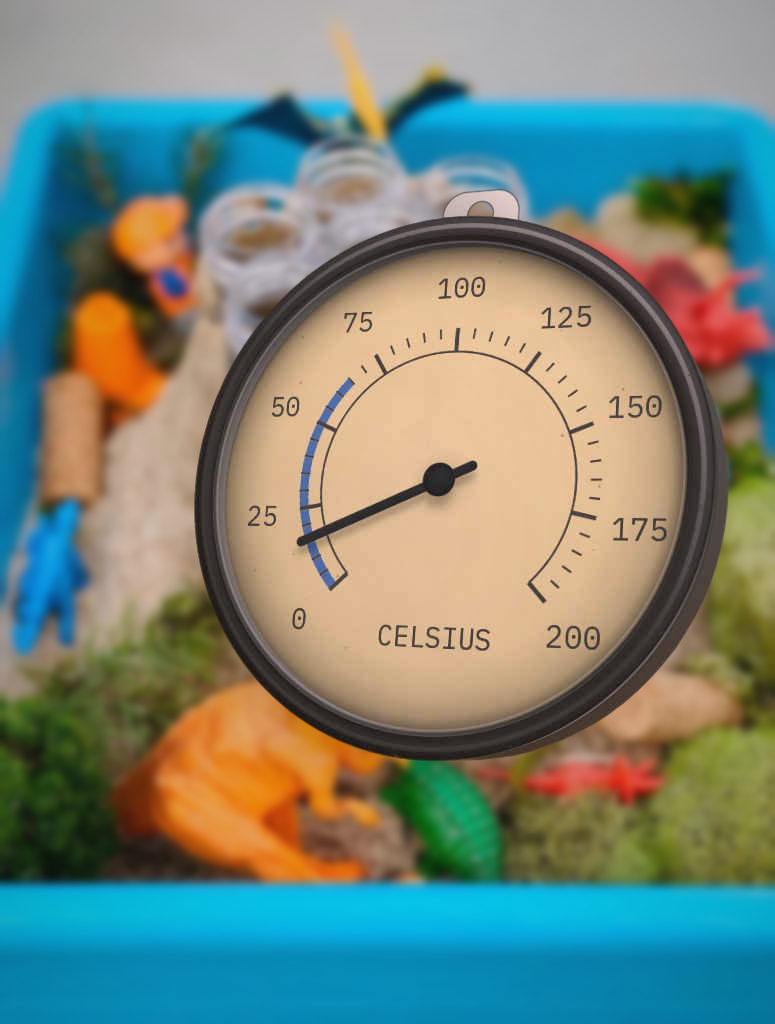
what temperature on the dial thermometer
15 °C
